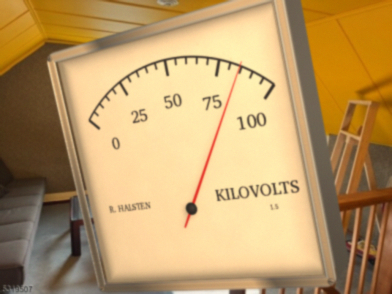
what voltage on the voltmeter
85 kV
